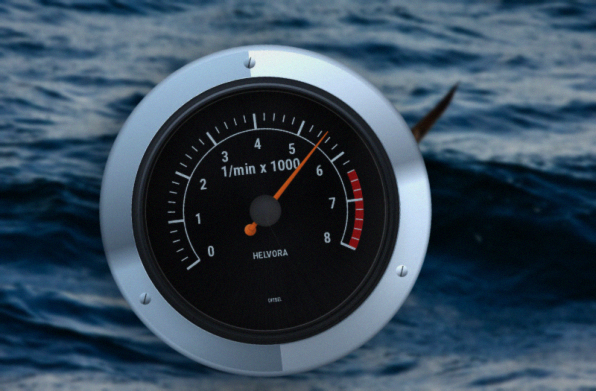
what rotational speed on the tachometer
5500 rpm
